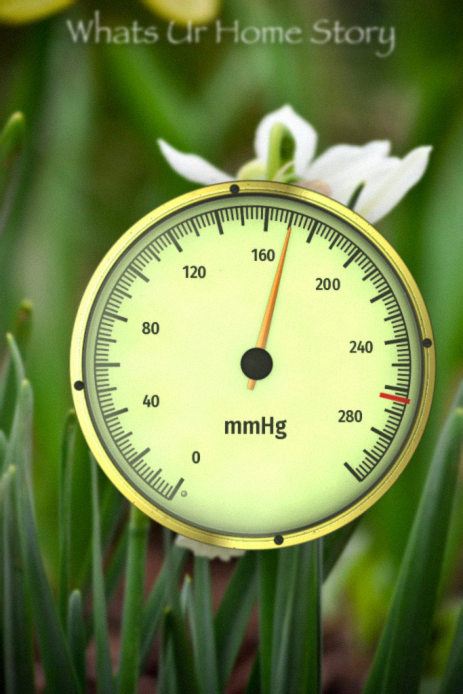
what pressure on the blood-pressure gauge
170 mmHg
